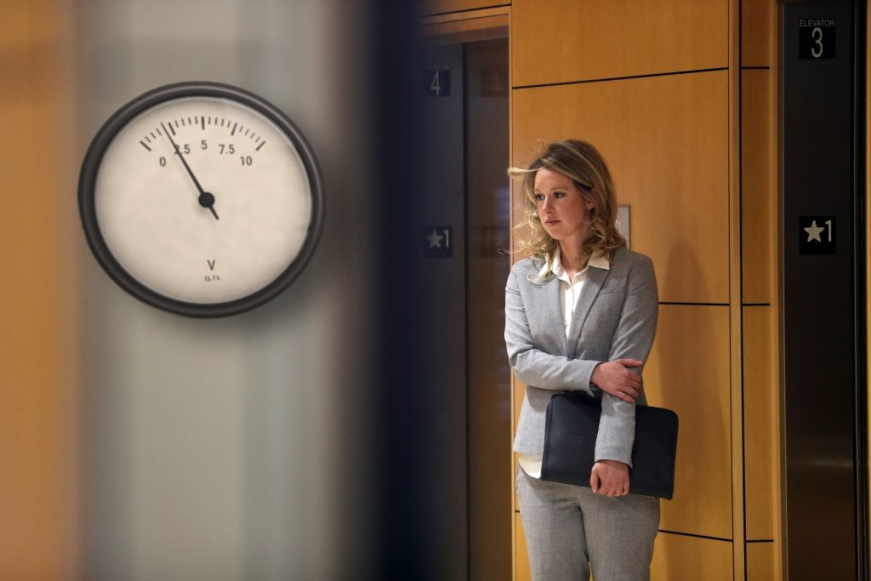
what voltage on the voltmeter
2 V
